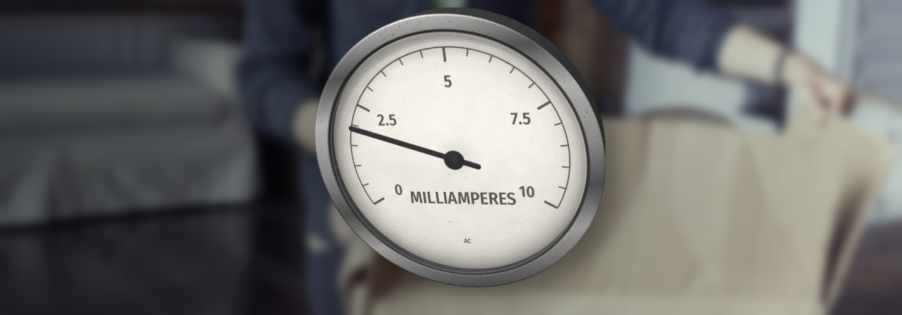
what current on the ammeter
2 mA
